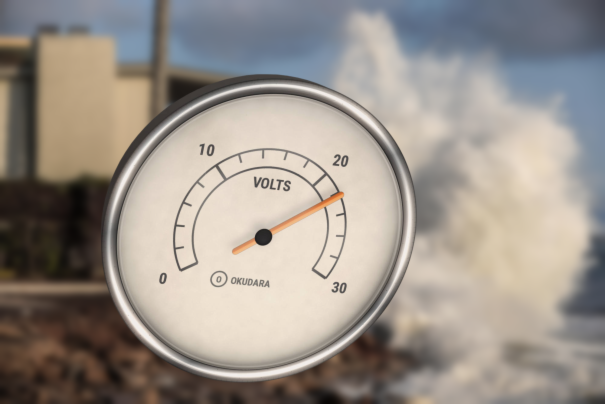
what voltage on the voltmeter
22 V
